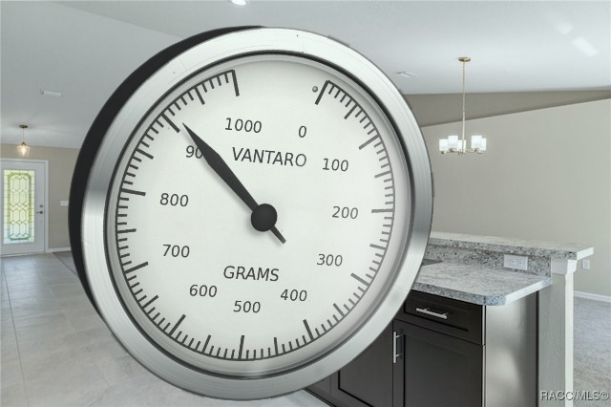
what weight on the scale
910 g
